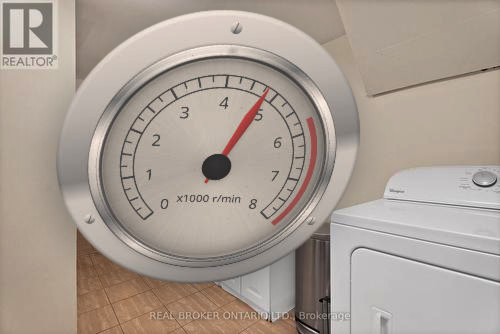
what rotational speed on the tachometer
4750 rpm
